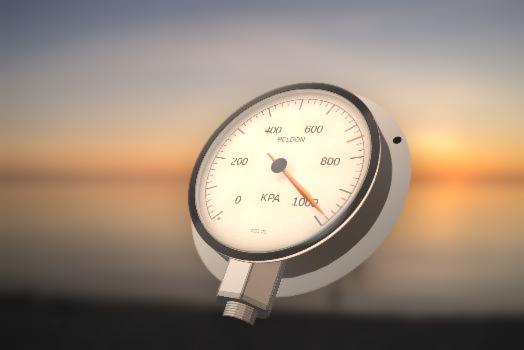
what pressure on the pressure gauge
980 kPa
